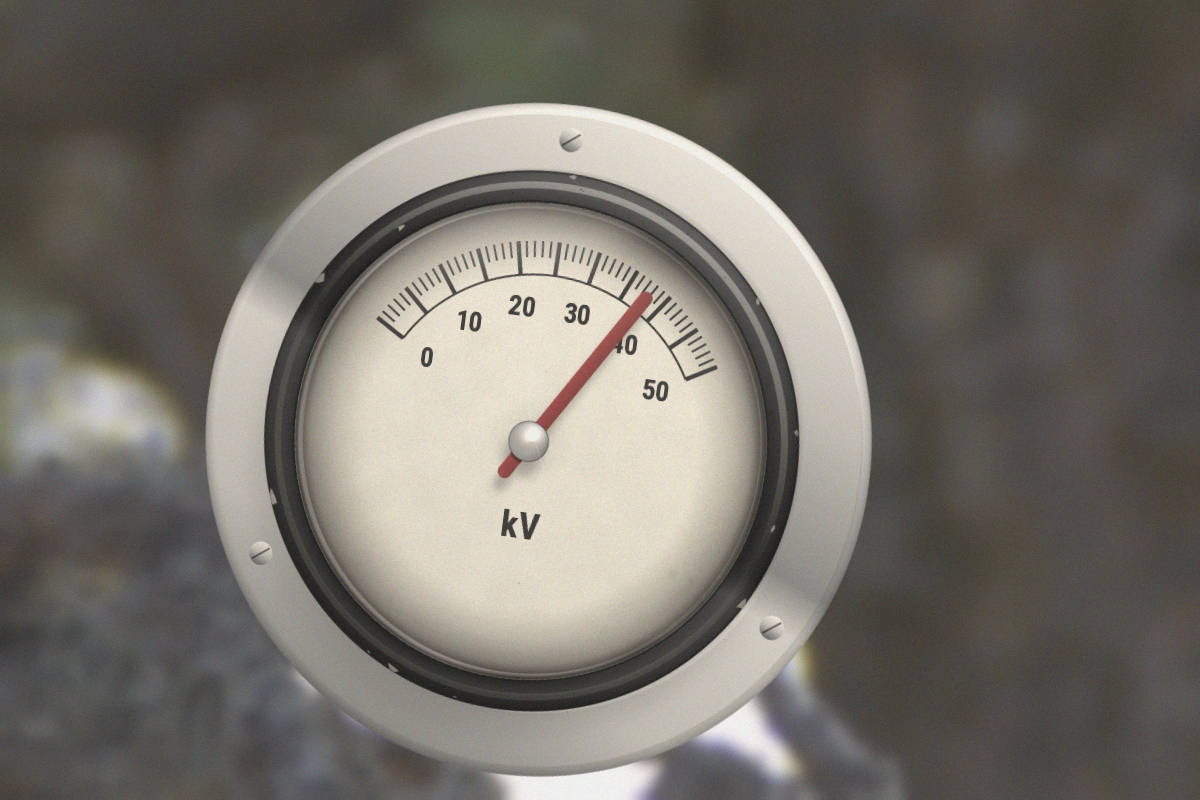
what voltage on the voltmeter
38 kV
